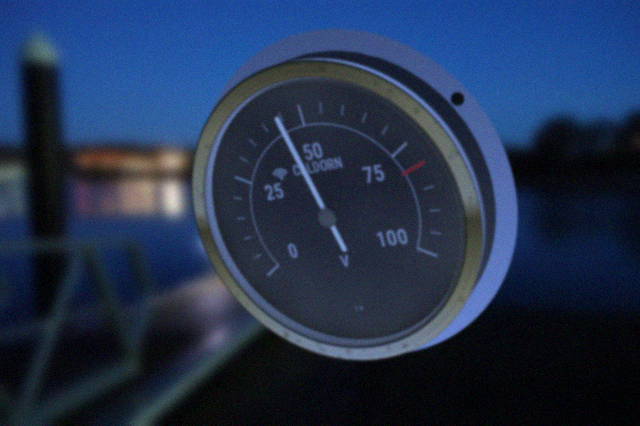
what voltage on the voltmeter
45 V
